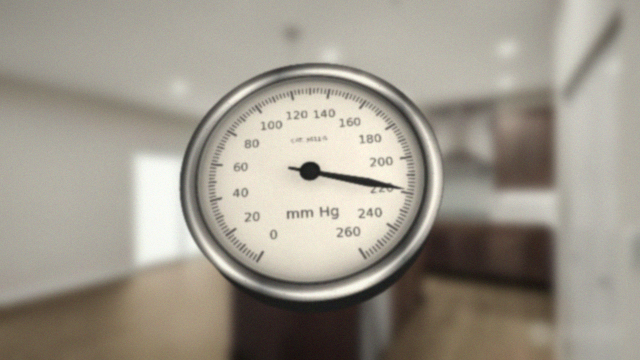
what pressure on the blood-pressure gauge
220 mmHg
